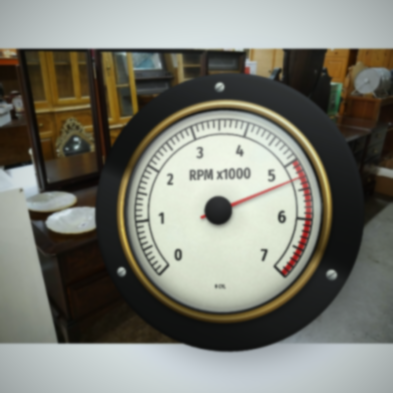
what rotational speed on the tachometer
5300 rpm
